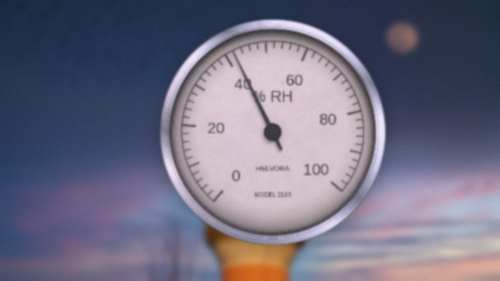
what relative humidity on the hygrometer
42 %
